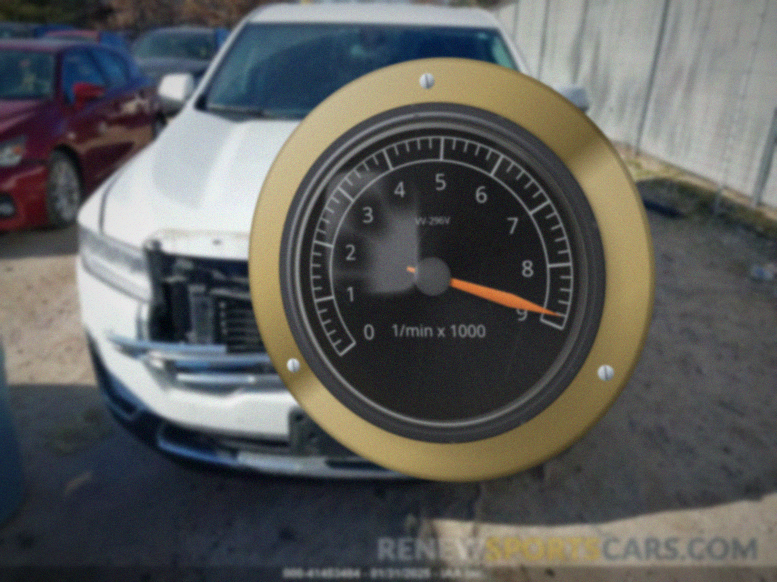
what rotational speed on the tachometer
8800 rpm
